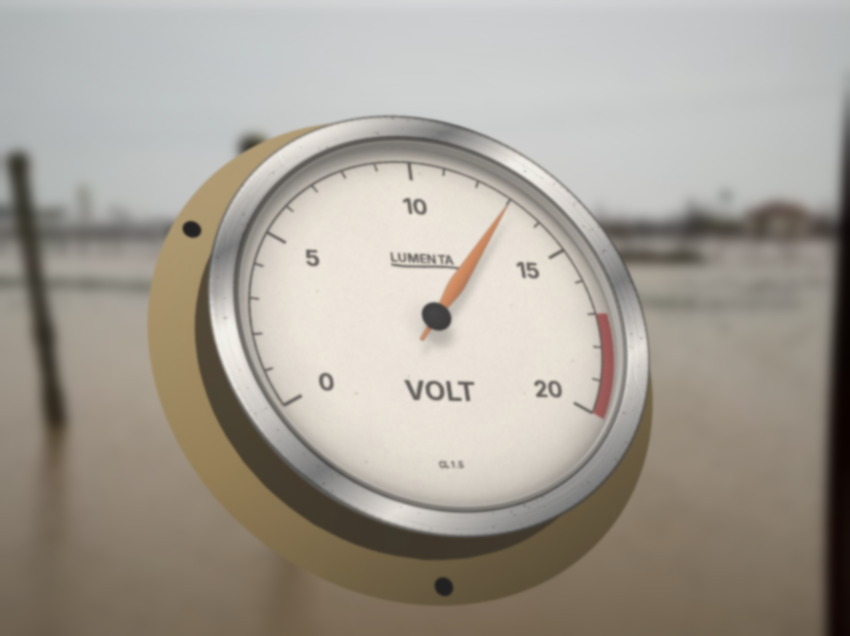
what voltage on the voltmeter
13 V
